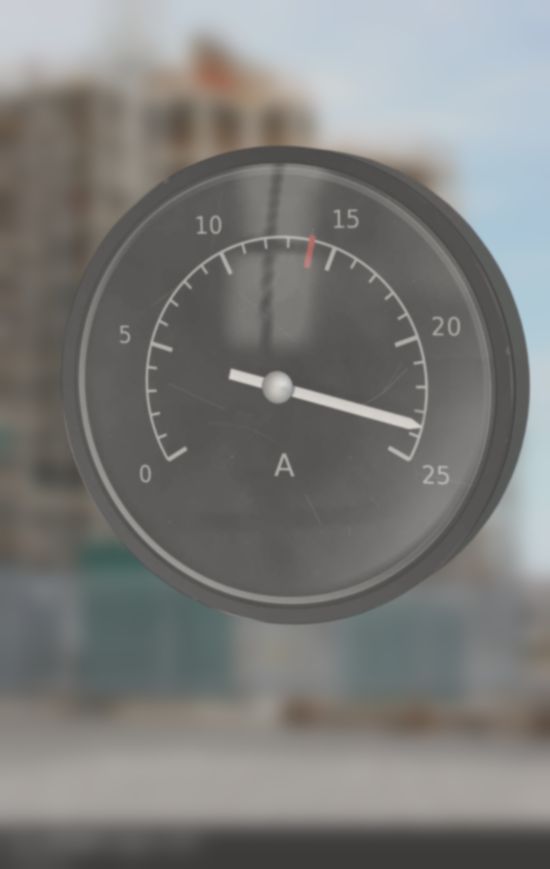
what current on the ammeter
23.5 A
